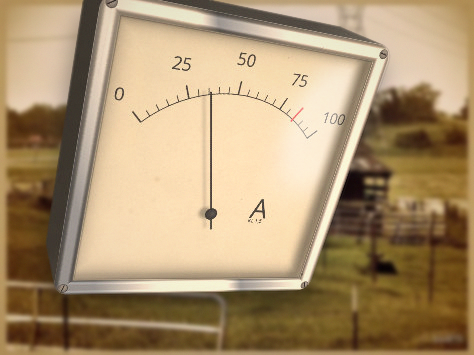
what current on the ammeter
35 A
